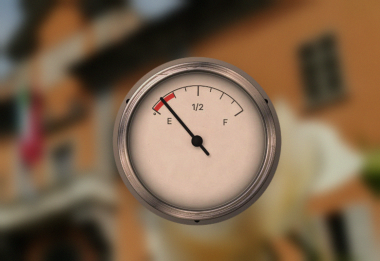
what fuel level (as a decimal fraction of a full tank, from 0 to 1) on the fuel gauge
0.125
